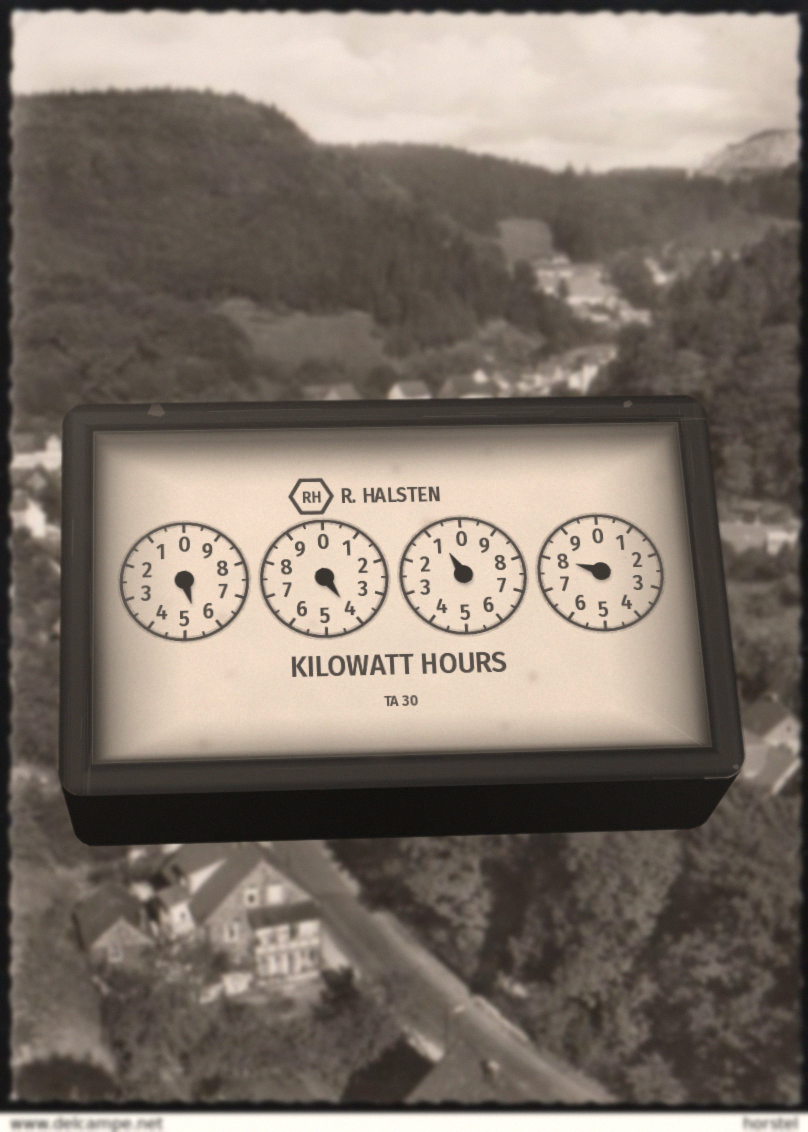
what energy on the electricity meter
5408 kWh
